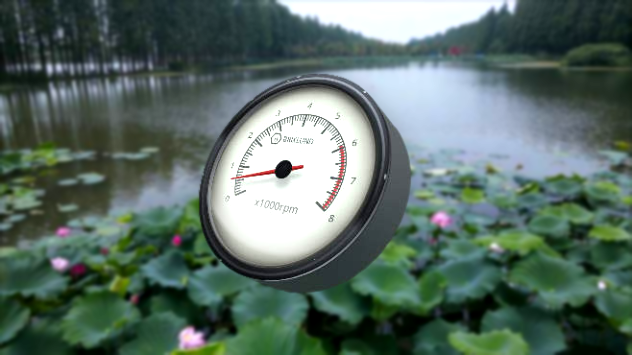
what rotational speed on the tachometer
500 rpm
